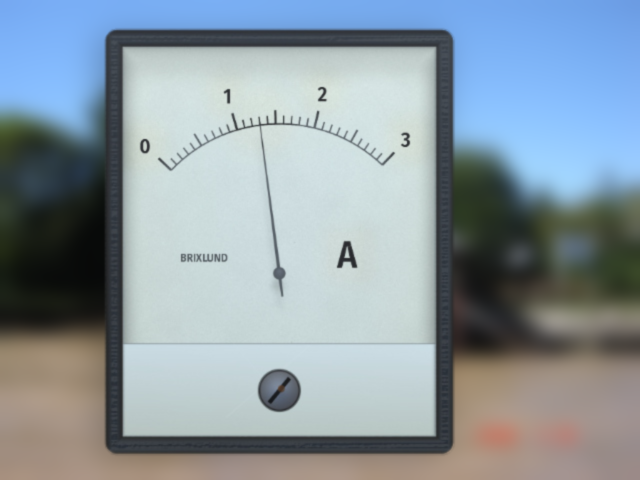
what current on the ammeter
1.3 A
